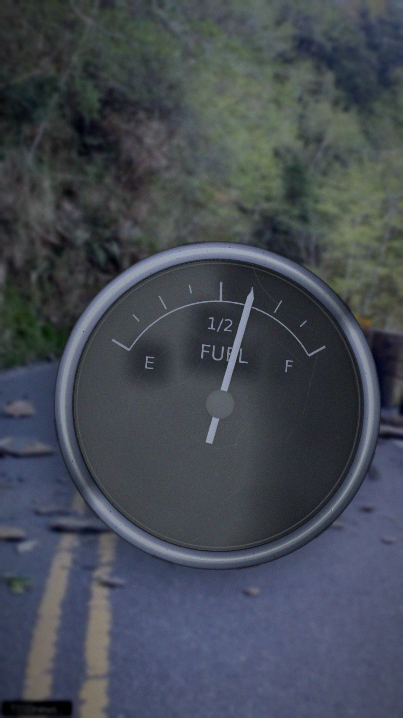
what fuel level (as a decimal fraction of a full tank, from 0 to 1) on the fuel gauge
0.625
